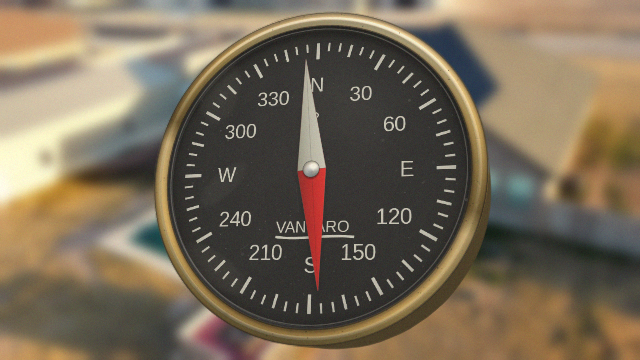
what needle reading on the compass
175 °
